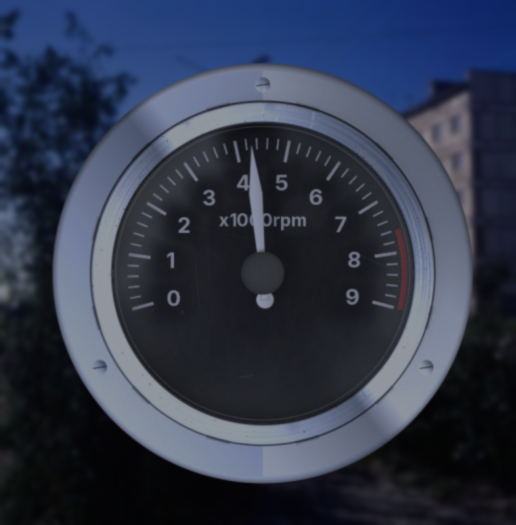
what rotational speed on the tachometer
4300 rpm
